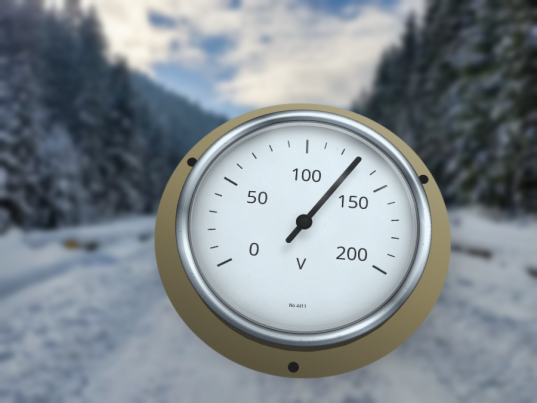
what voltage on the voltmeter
130 V
